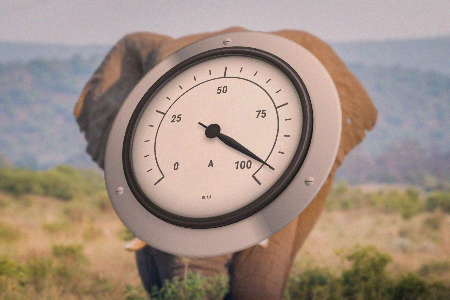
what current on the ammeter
95 A
